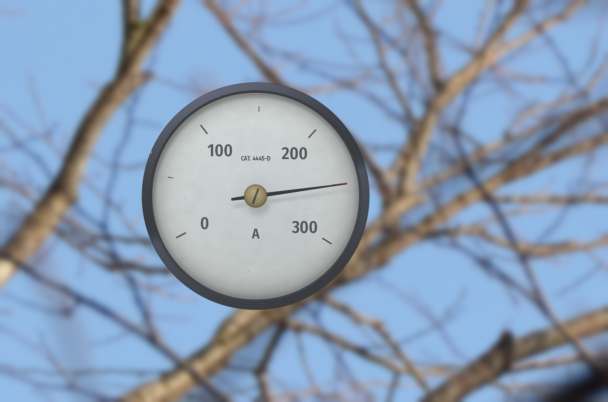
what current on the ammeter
250 A
